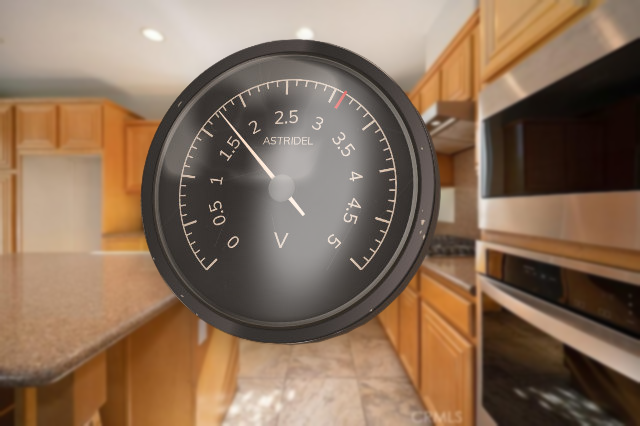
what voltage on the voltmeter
1.75 V
